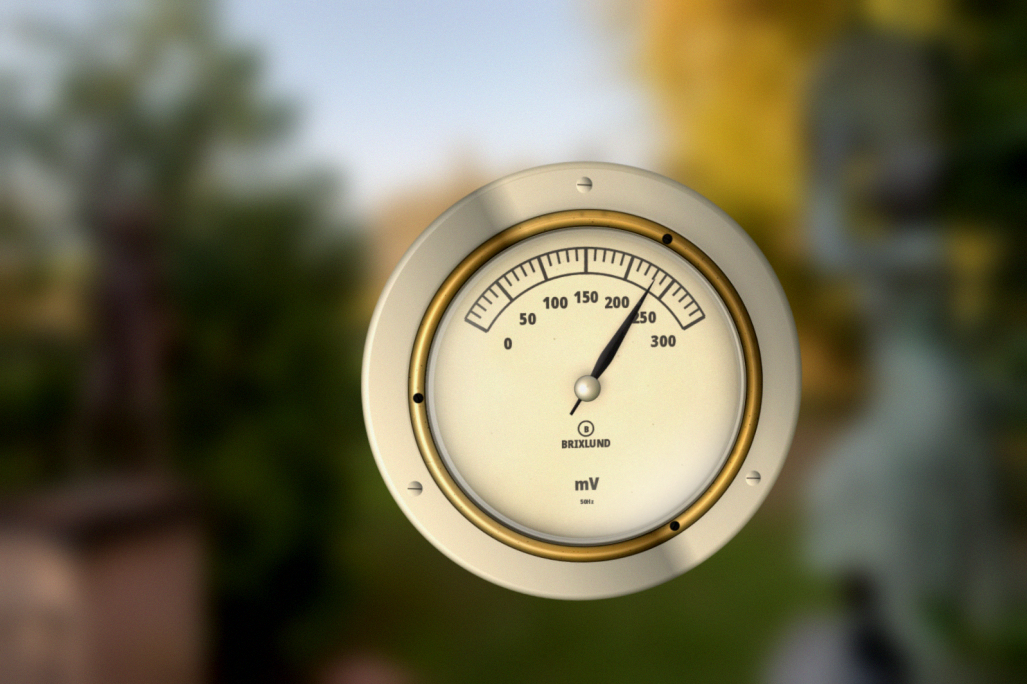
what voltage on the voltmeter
230 mV
